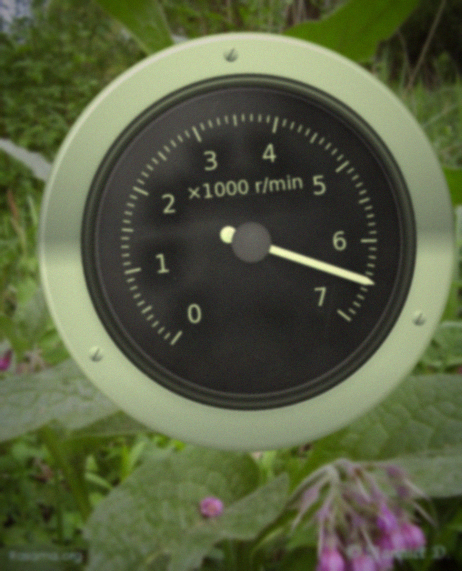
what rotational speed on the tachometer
6500 rpm
